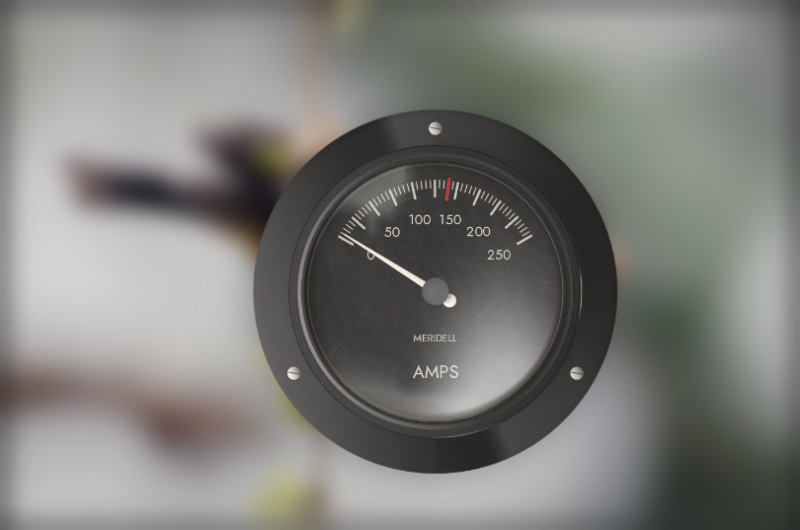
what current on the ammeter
5 A
